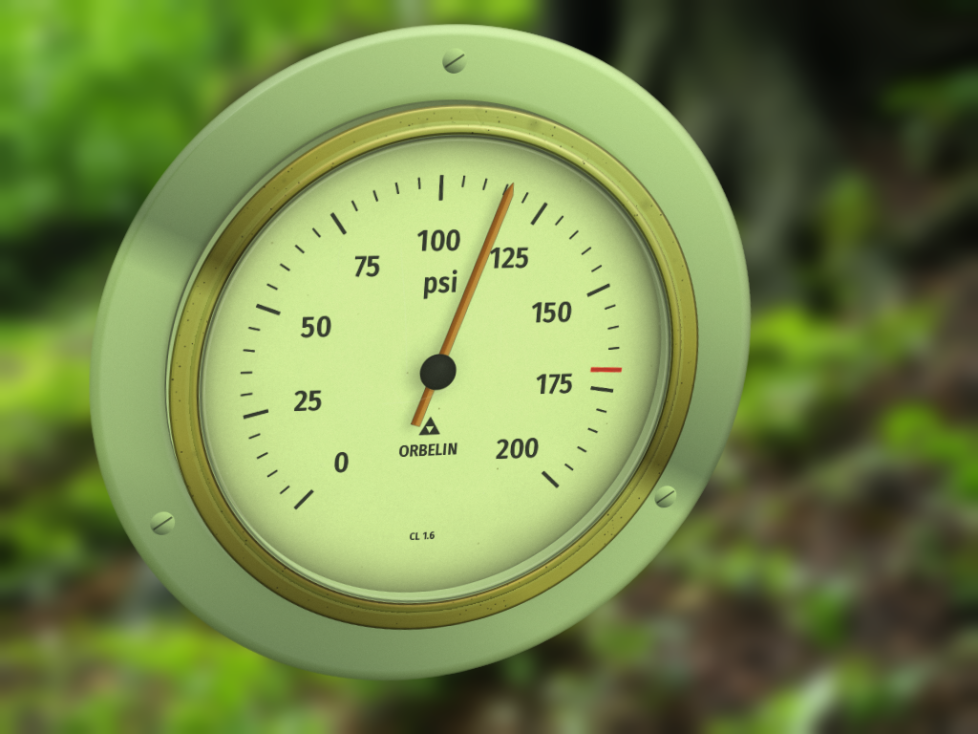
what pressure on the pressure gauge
115 psi
